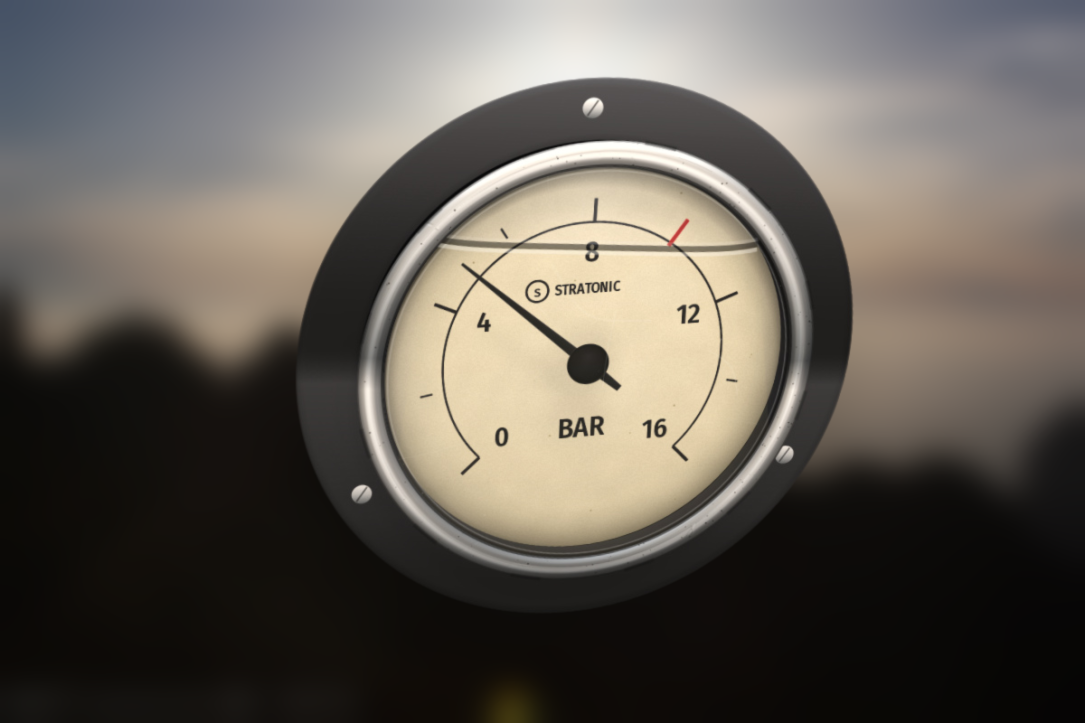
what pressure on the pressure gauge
5 bar
